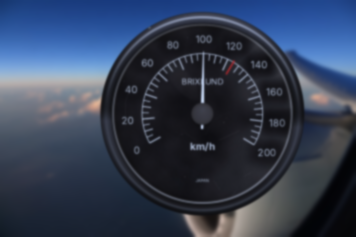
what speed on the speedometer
100 km/h
